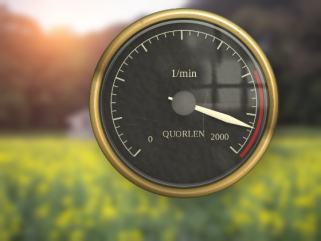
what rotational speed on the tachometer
1825 rpm
